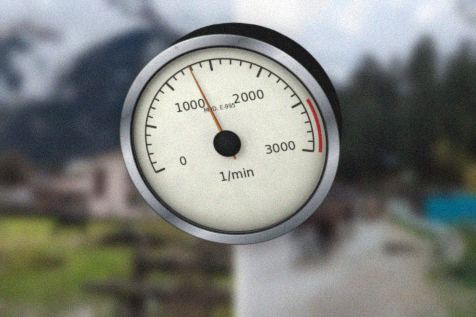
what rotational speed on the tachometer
1300 rpm
